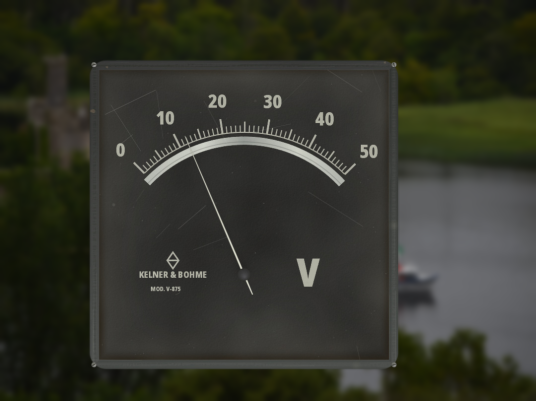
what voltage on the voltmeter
12 V
